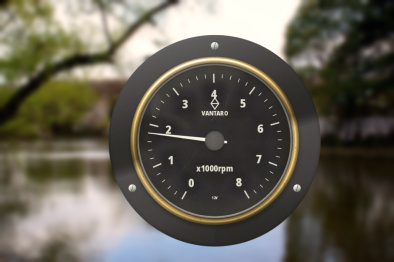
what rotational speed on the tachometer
1800 rpm
